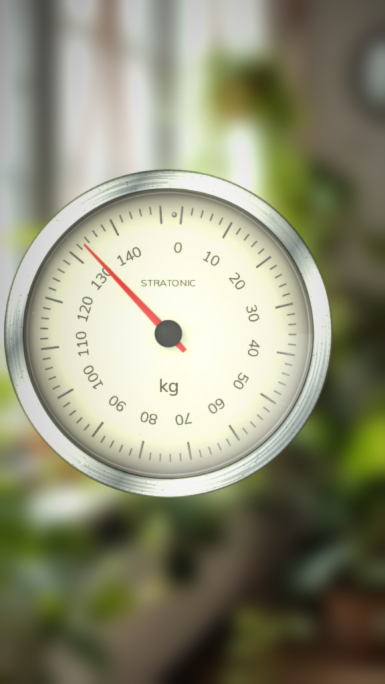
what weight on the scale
133 kg
